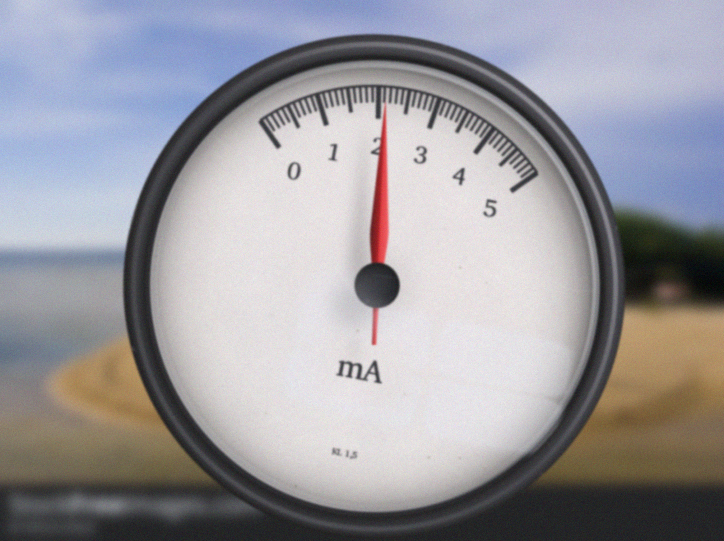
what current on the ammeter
2.1 mA
